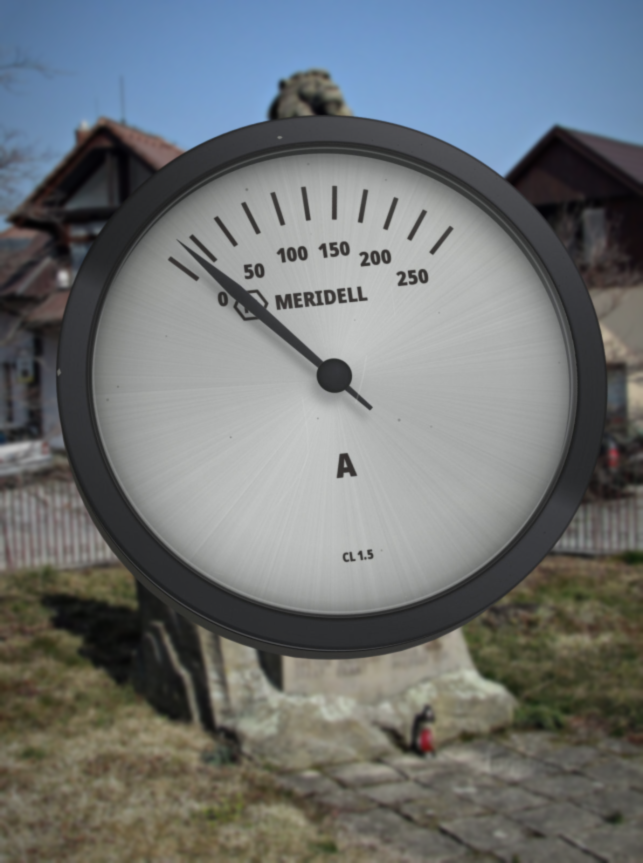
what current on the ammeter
12.5 A
